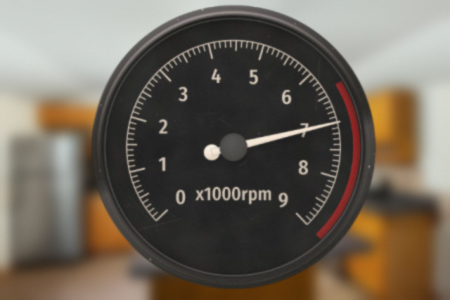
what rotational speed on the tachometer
7000 rpm
